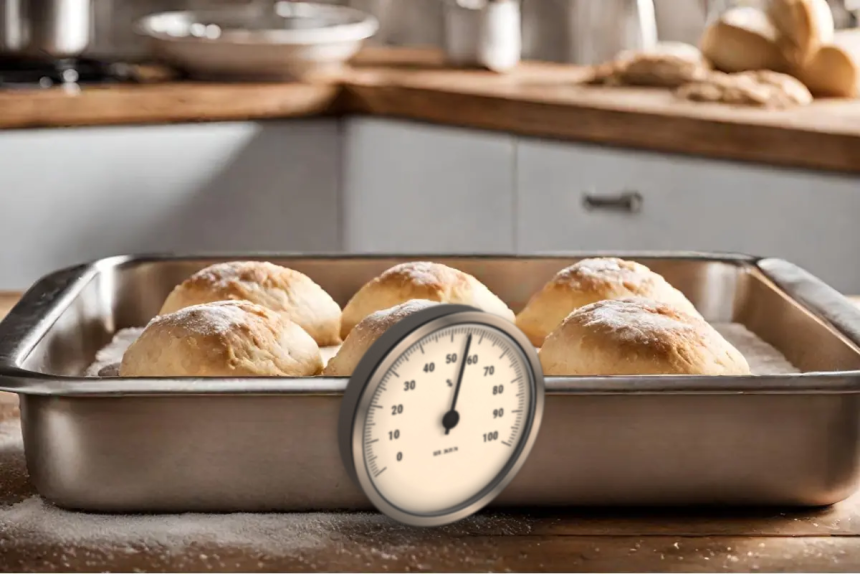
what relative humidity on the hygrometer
55 %
